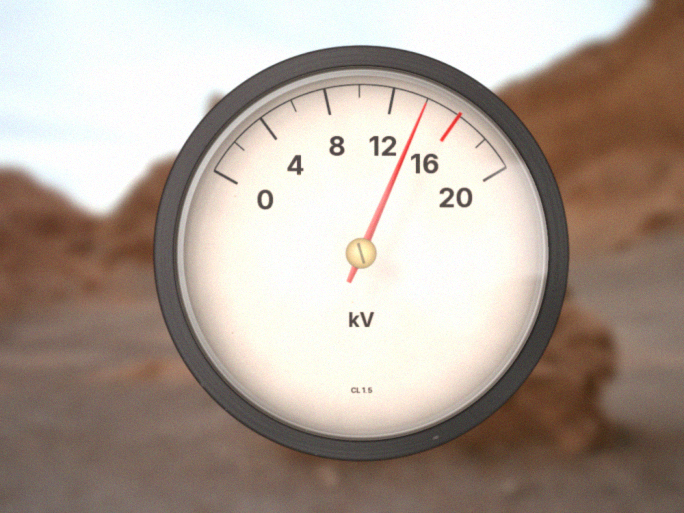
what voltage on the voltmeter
14 kV
